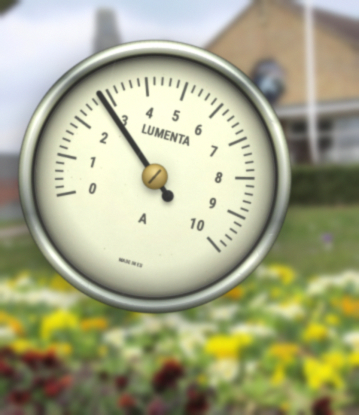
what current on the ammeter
2.8 A
